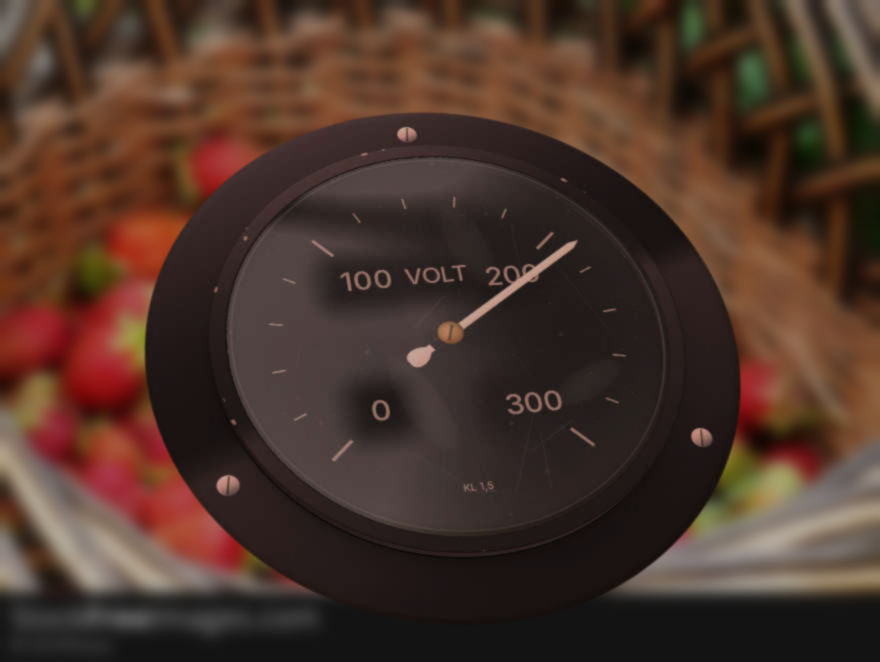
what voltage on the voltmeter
210 V
